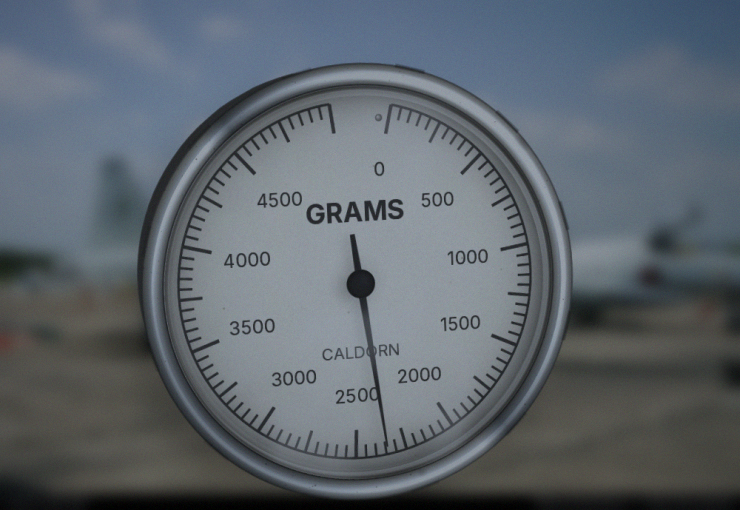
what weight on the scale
2350 g
